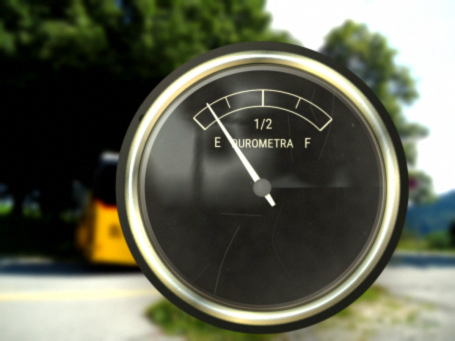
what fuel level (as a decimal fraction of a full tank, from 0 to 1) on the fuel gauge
0.125
